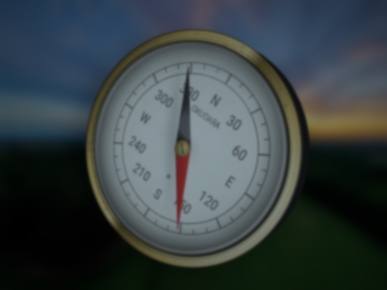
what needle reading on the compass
150 °
